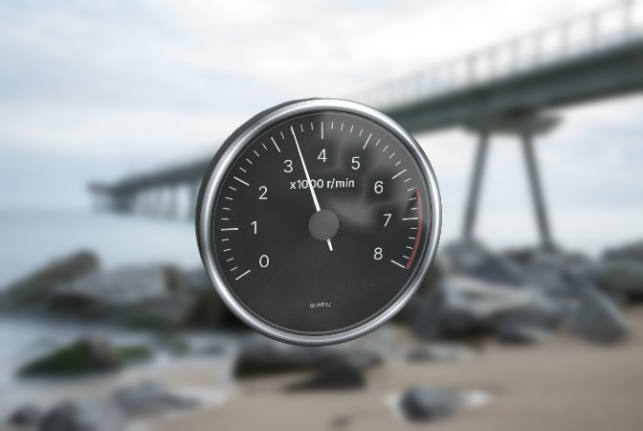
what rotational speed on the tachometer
3400 rpm
